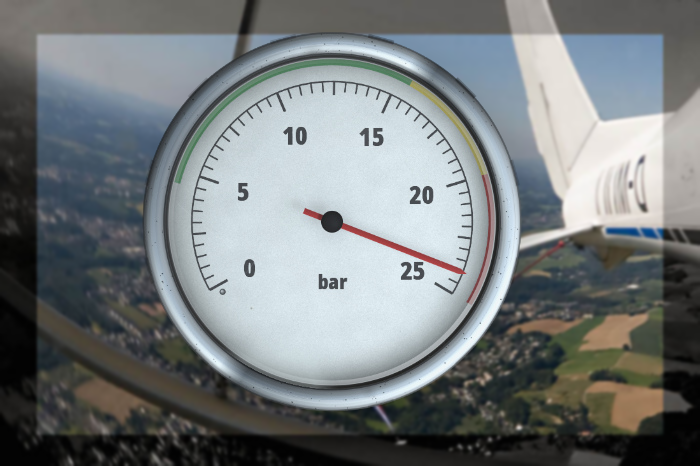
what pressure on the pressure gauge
24 bar
